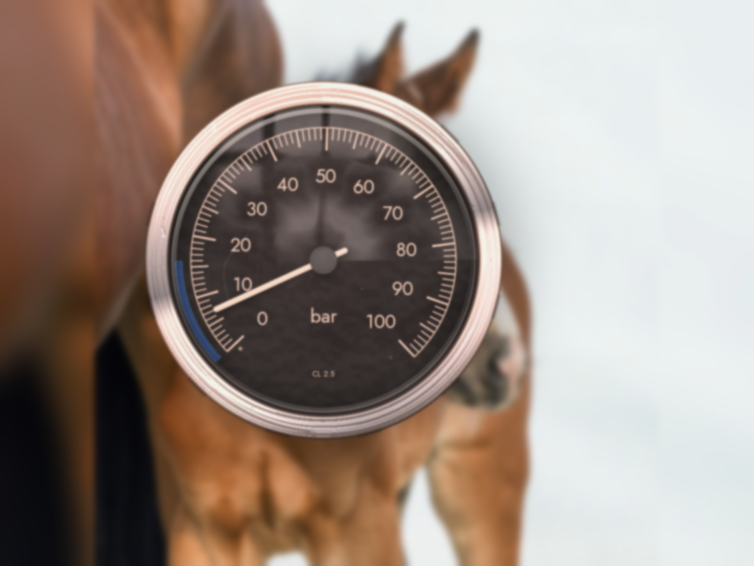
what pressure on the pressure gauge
7 bar
